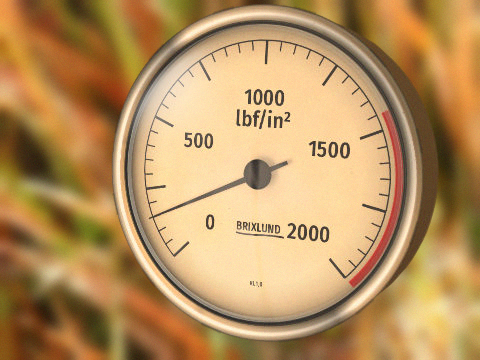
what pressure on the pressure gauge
150 psi
